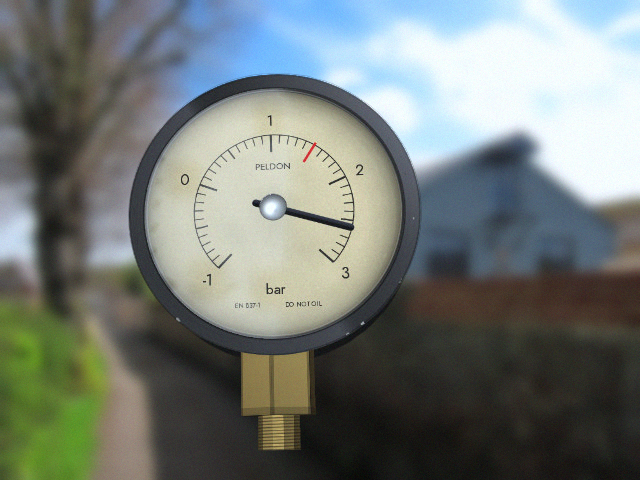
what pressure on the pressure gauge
2.6 bar
